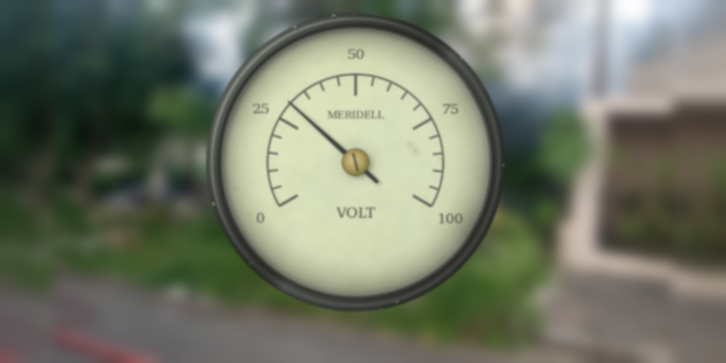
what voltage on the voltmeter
30 V
